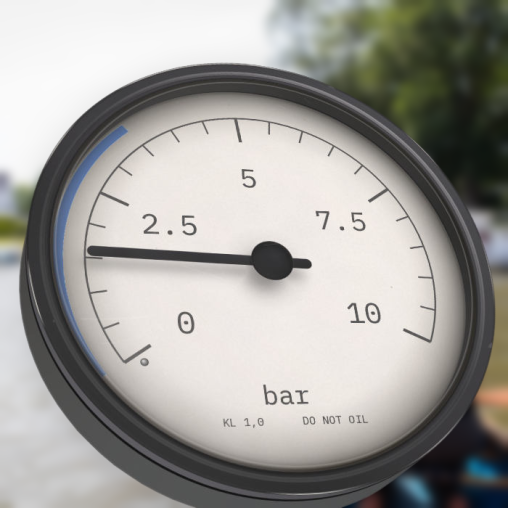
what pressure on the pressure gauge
1.5 bar
